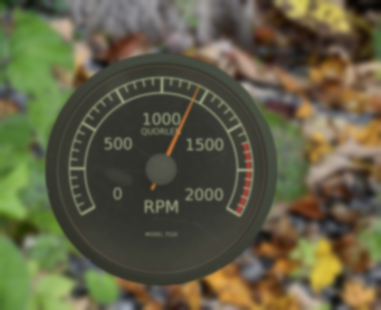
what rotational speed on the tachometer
1200 rpm
